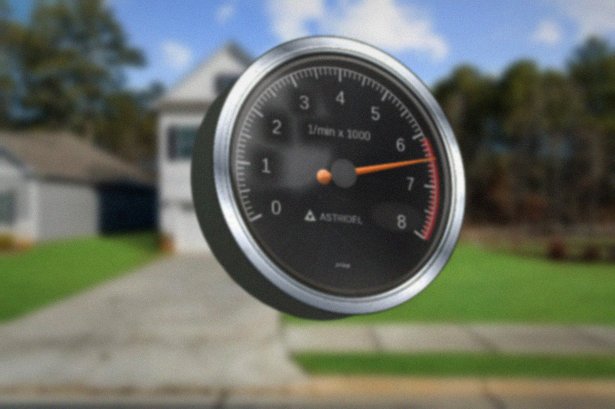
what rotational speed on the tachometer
6500 rpm
